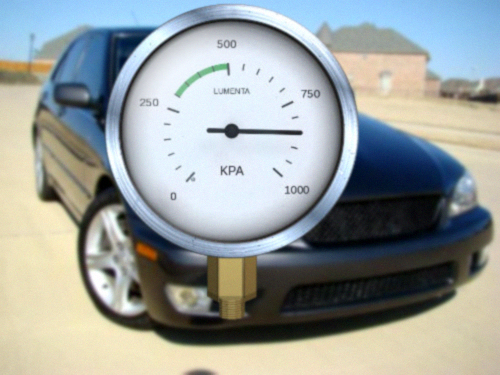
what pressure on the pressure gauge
850 kPa
